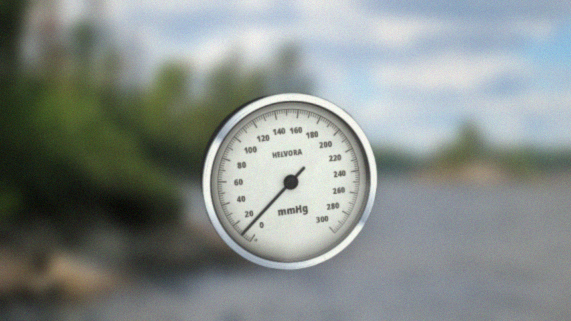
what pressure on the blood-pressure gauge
10 mmHg
